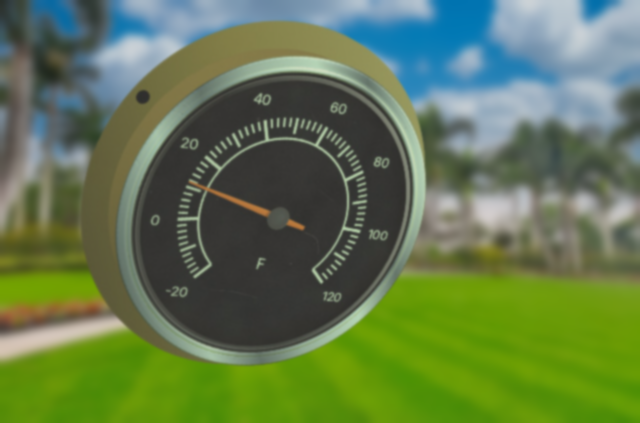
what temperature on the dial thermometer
12 °F
